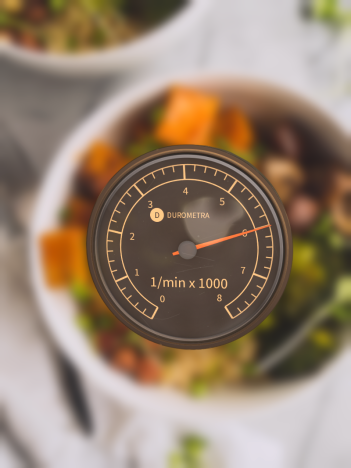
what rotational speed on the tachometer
6000 rpm
